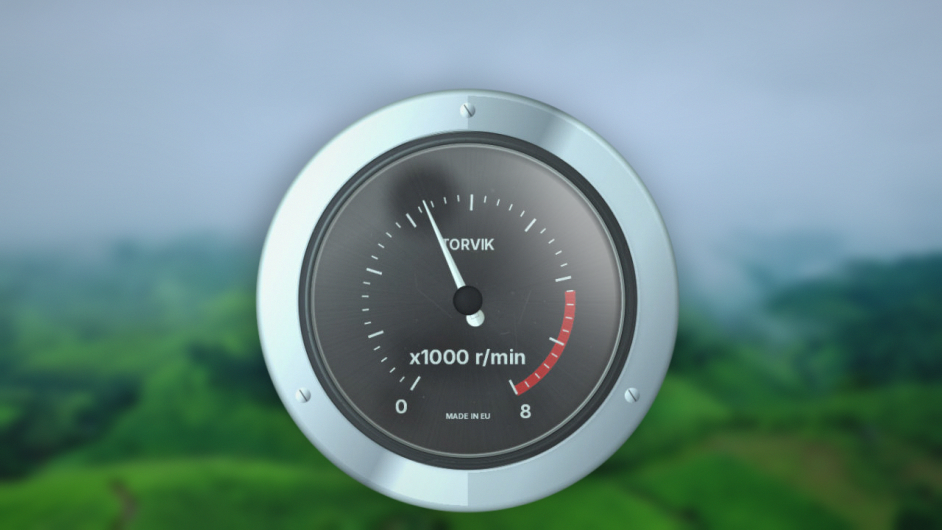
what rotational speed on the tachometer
3300 rpm
